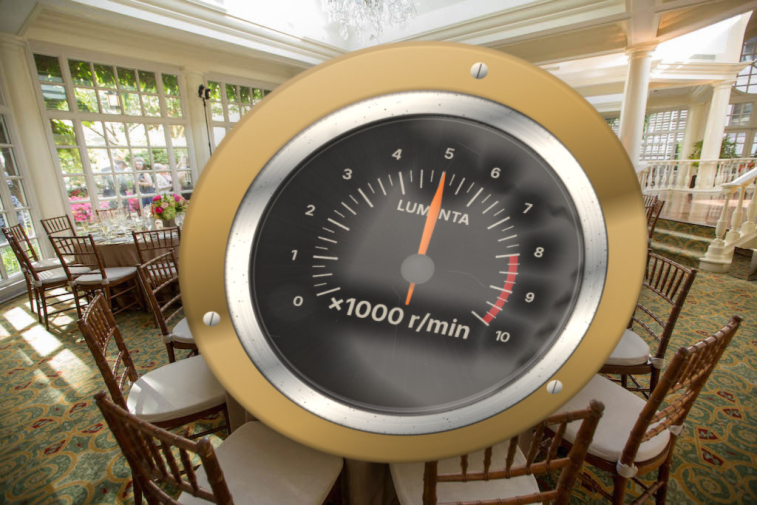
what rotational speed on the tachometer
5000 rpm
